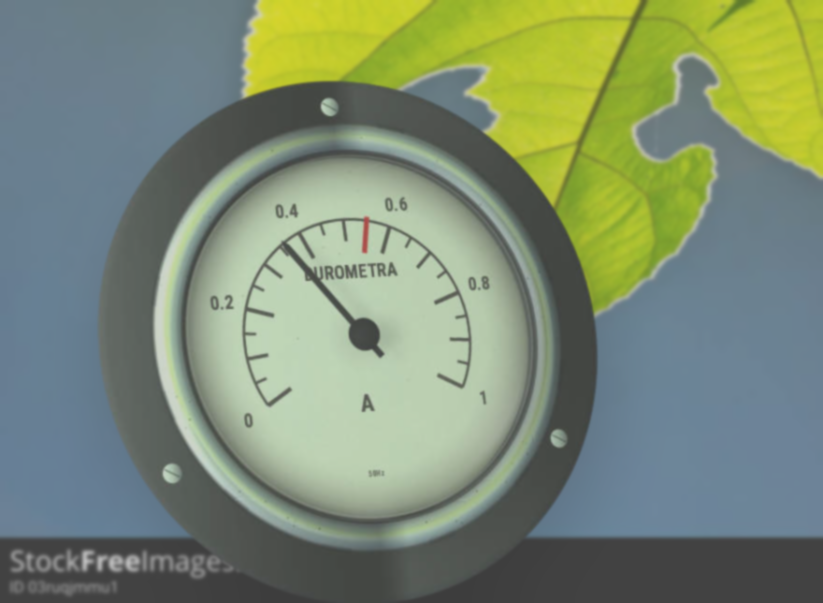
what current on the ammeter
0.35 A
